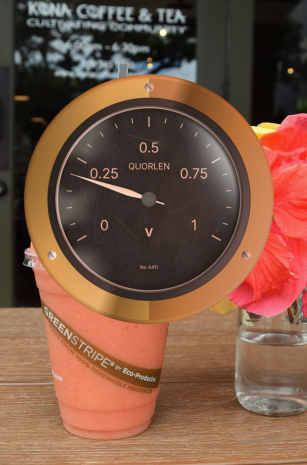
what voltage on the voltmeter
0.2 V
